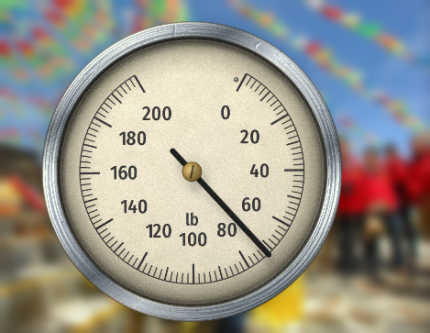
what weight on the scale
72 lb
